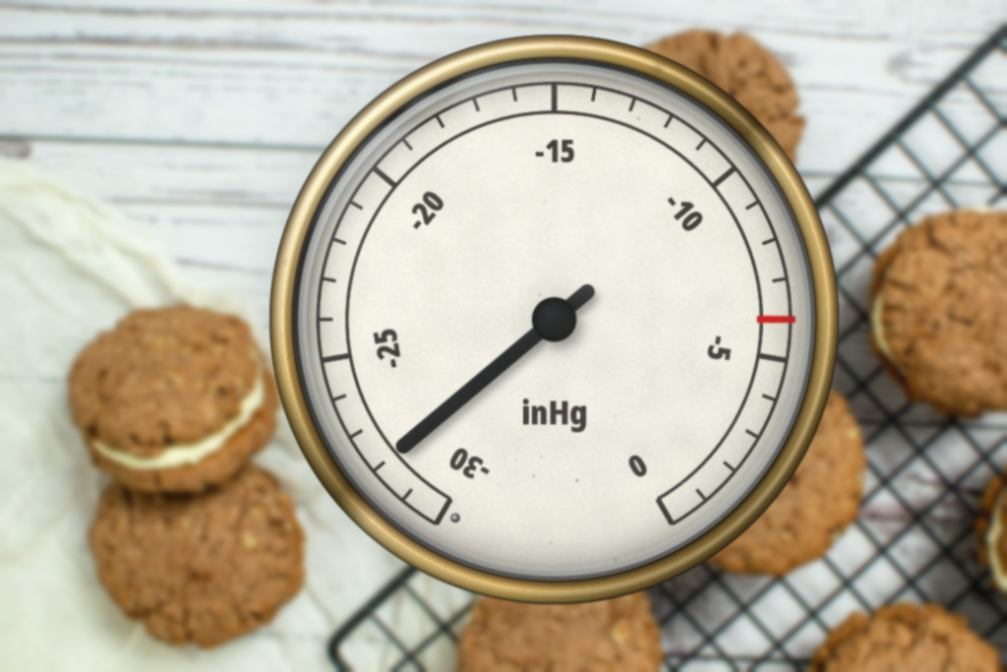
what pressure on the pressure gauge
-28 inHg
